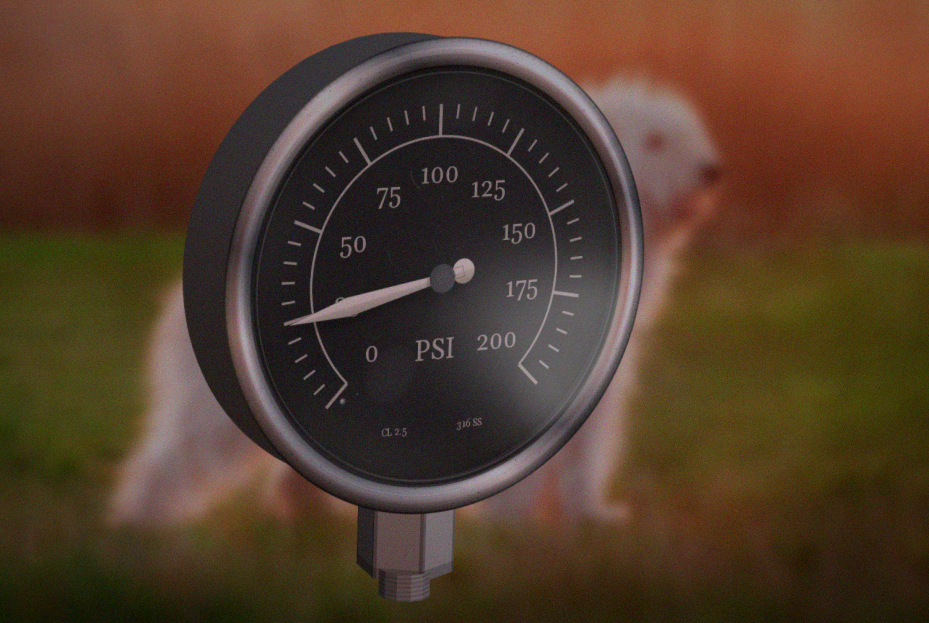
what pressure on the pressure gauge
25 psi
